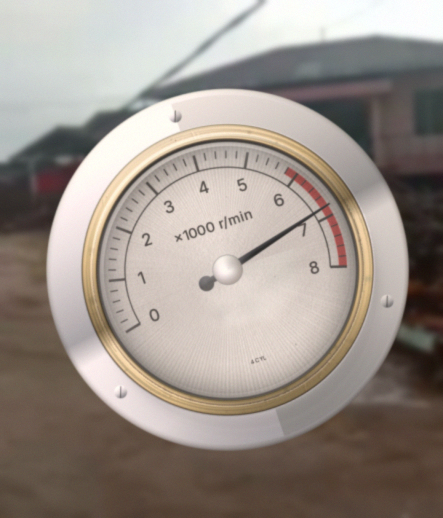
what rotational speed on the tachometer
6800 rpm
